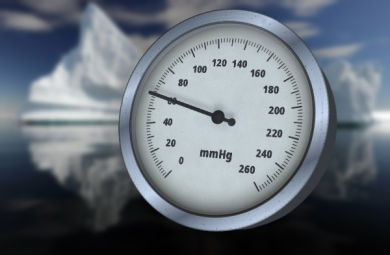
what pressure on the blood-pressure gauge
60 mmHg
